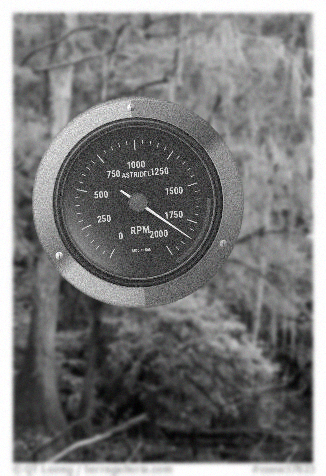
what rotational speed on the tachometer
1850 rpm
